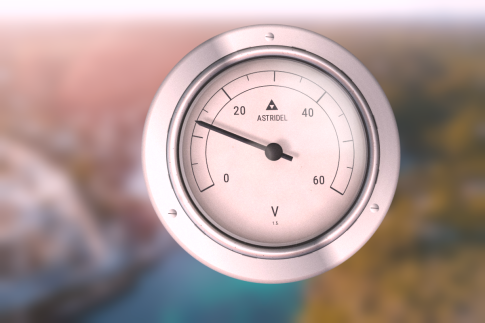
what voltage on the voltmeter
12.5 V
